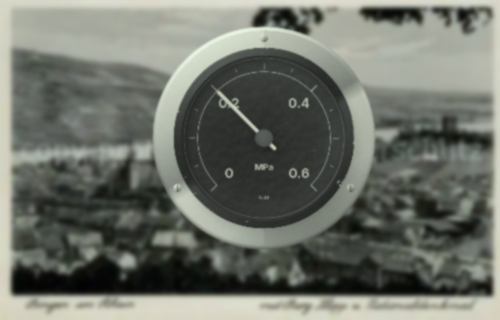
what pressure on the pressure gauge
0.2 MPa
